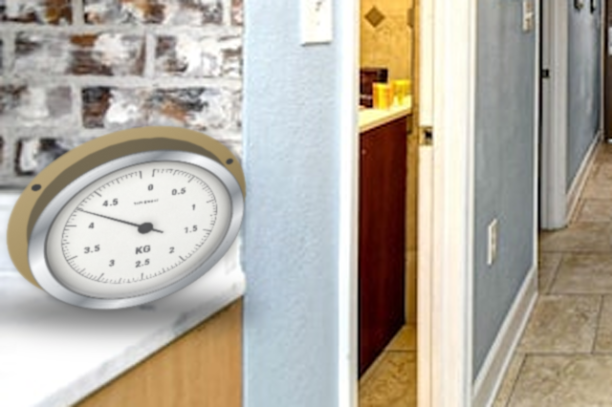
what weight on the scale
4.25 kg
